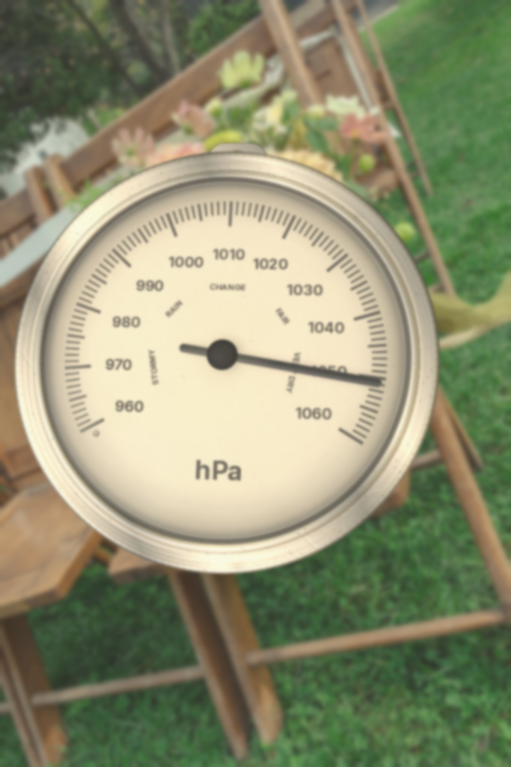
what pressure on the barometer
1051 hPa
